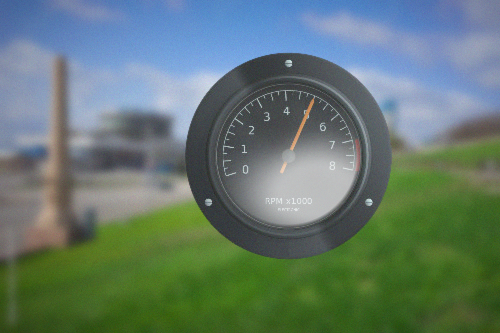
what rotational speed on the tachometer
5000 rpm
